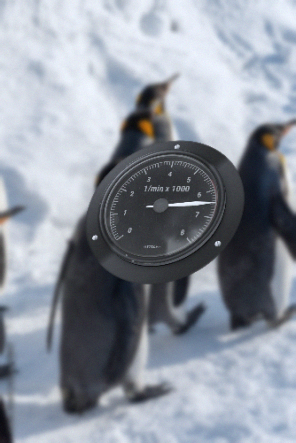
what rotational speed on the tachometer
6500 rpm
